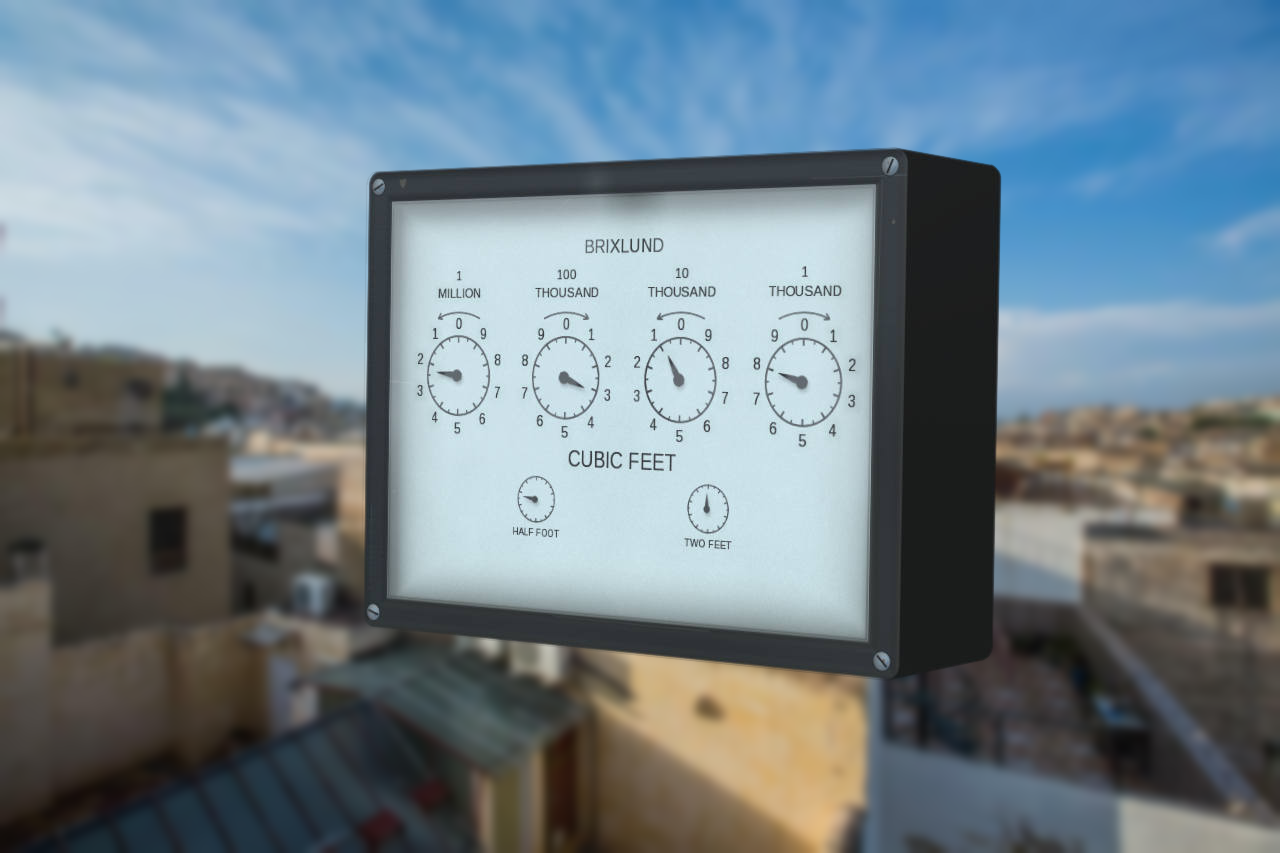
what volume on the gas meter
230800 ft³
